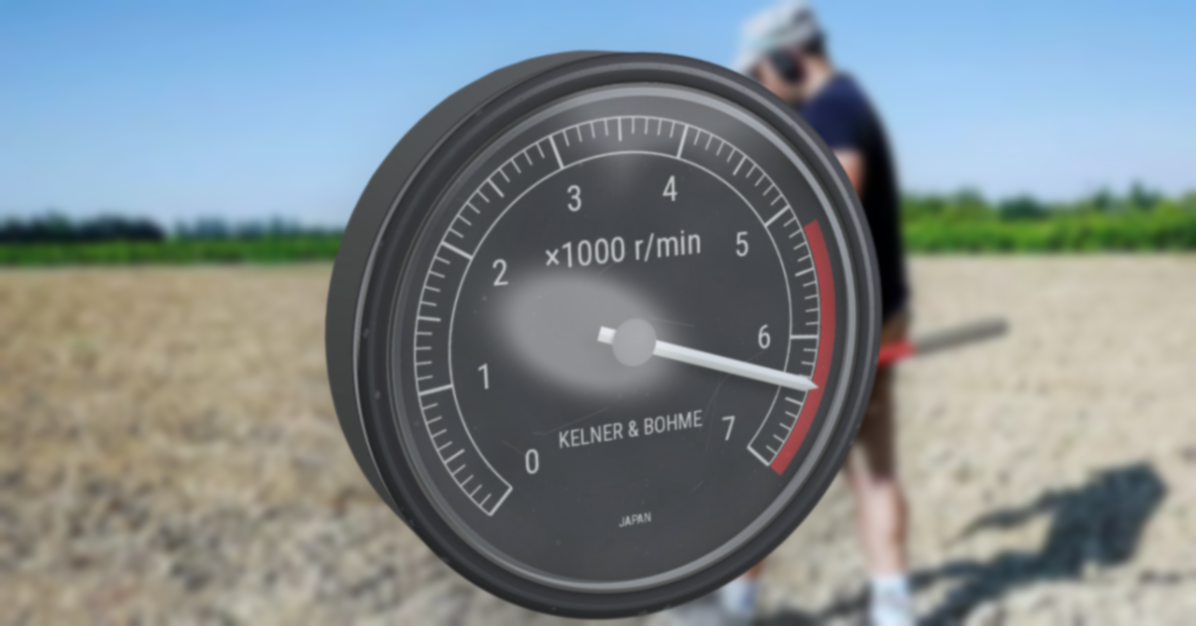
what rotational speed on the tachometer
6350 rpm
